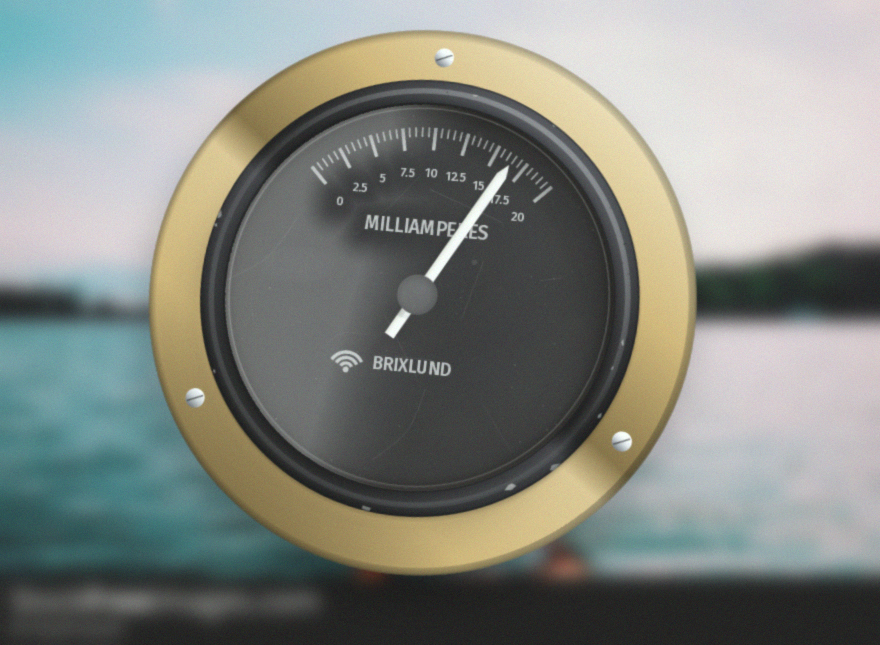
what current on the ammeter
16.5 mA
